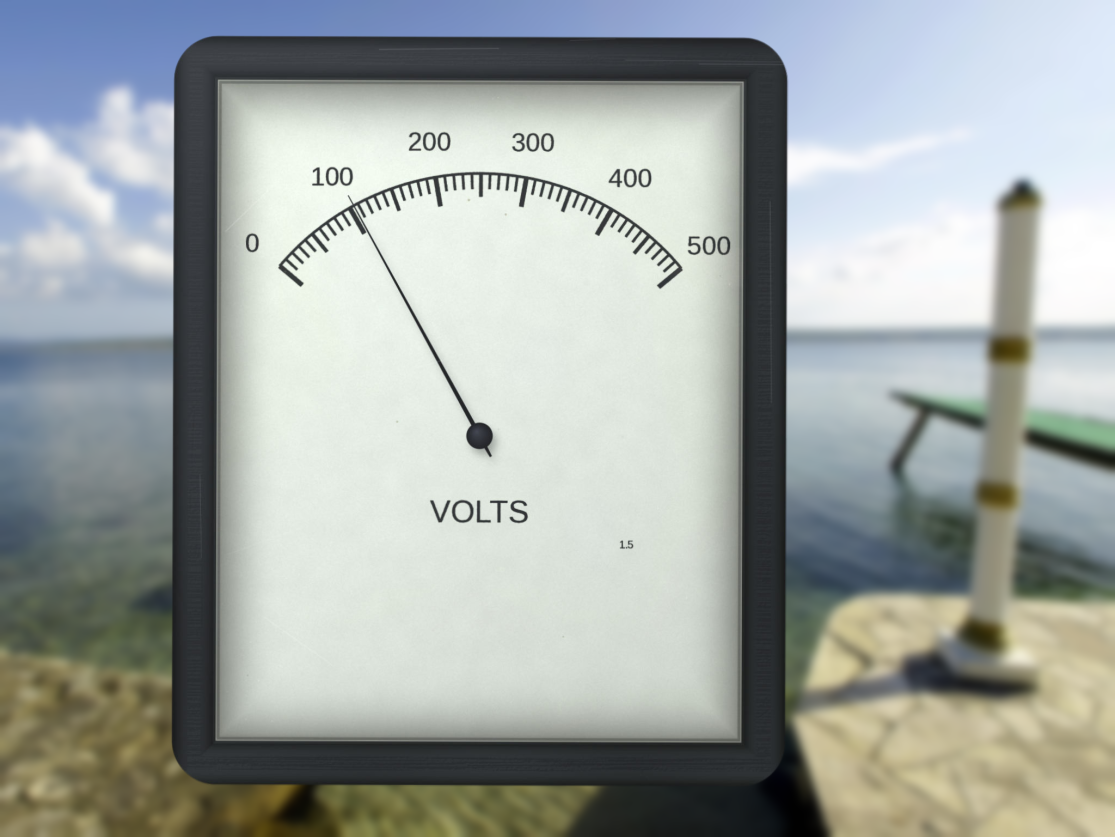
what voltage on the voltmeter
105 V
